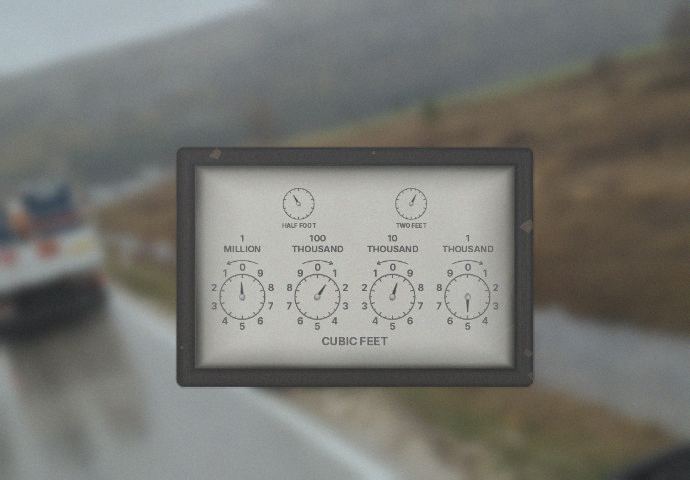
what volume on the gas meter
9500 ft³
